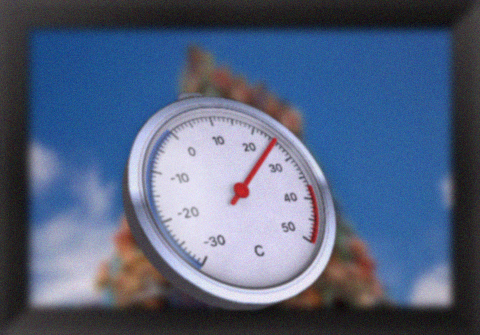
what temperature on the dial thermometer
25 °C
